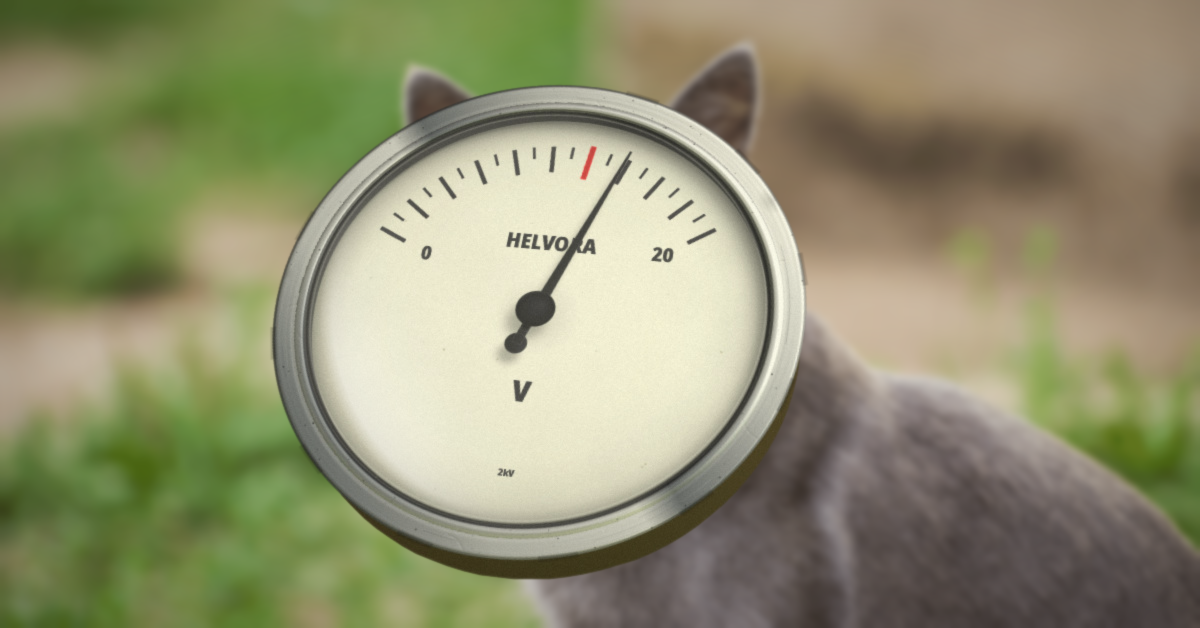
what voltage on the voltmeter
14 V
